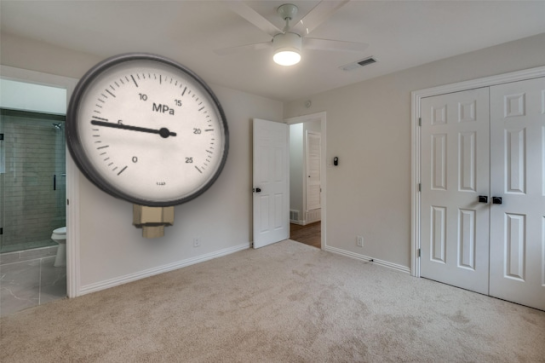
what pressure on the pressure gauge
4.5 MPa
